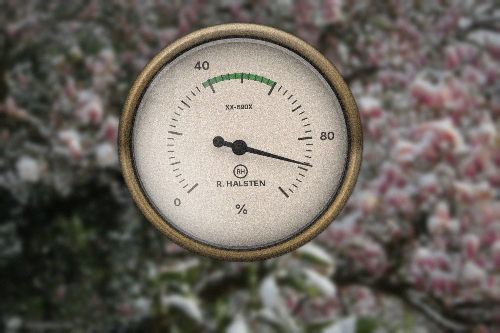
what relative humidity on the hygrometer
88 %
